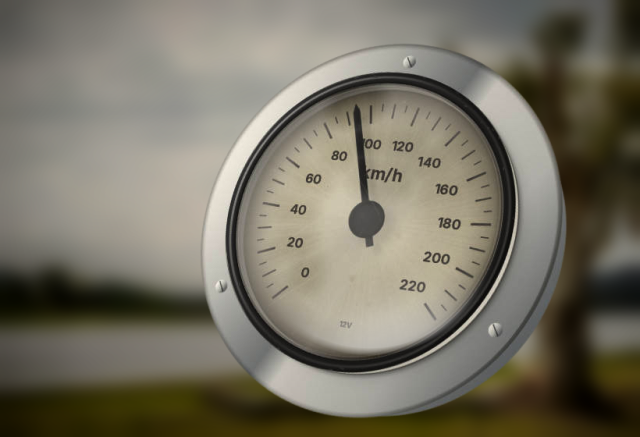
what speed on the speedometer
95 km/h
